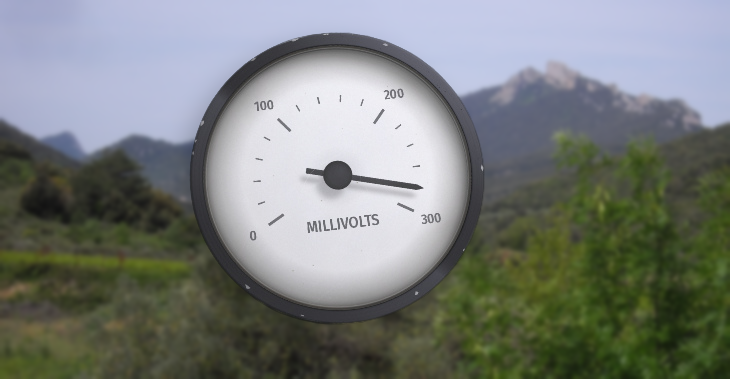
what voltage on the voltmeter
280 mV
